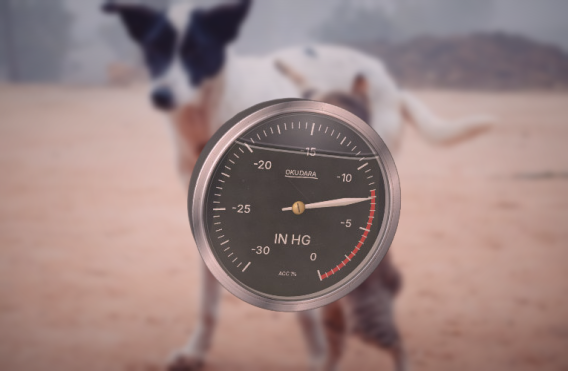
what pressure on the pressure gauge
-7.5 inHg
